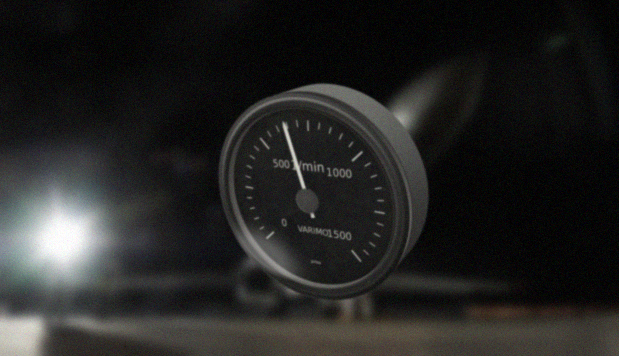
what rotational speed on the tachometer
650 rpm
